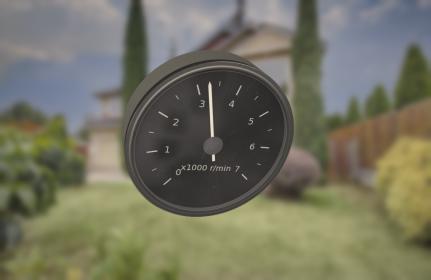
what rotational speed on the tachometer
3250 rpm
